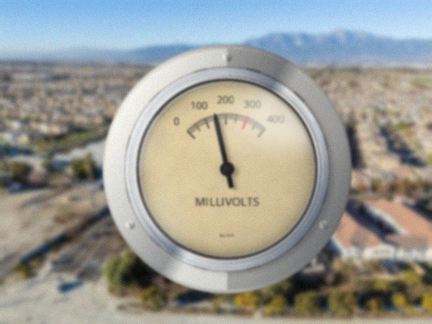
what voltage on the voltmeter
150 mV
